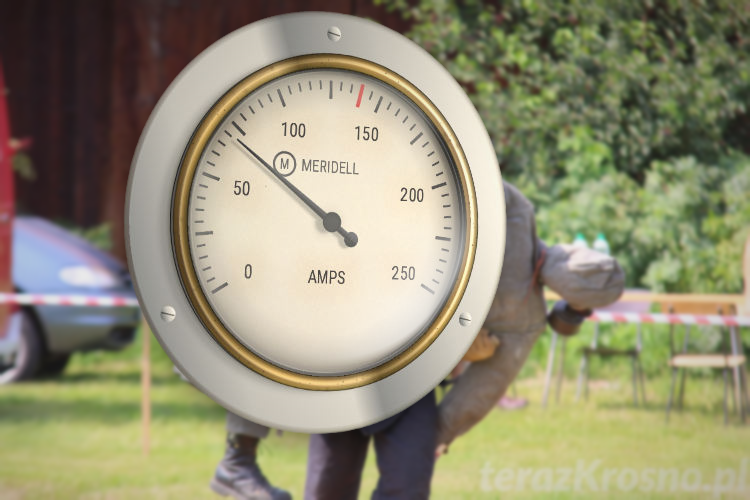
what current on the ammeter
70 A
